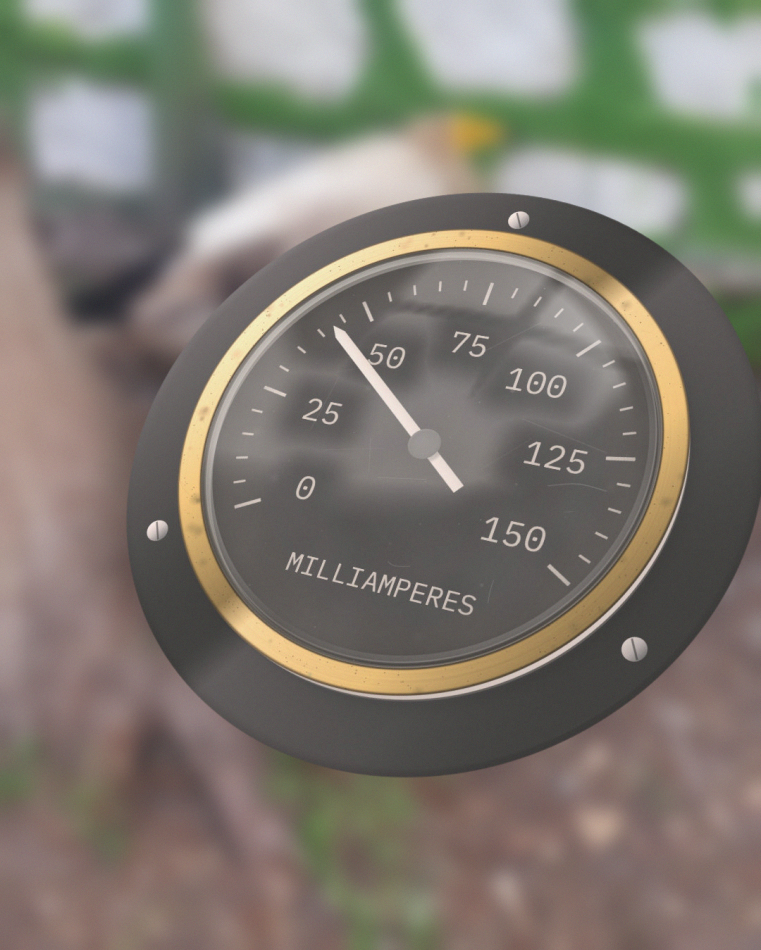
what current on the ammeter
42.5 mA
